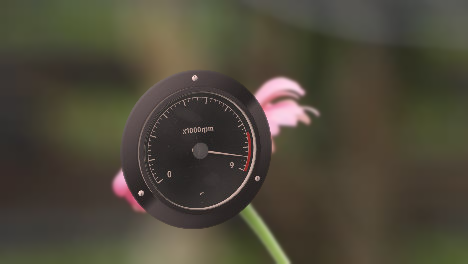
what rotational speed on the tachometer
8400 rpm
